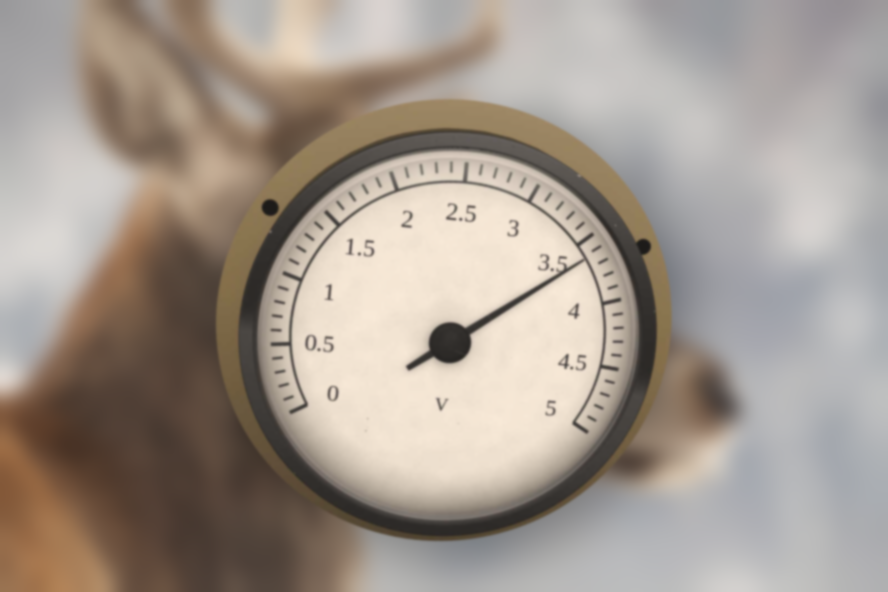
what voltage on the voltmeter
3.6 V
